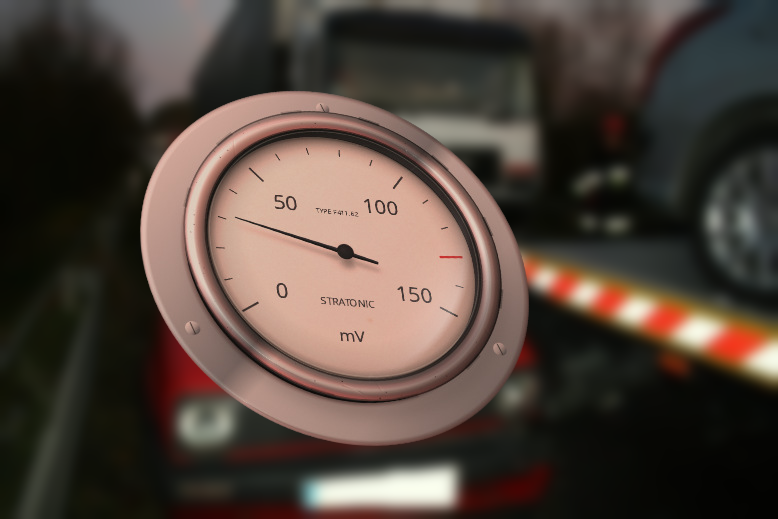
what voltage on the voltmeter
30 mV
